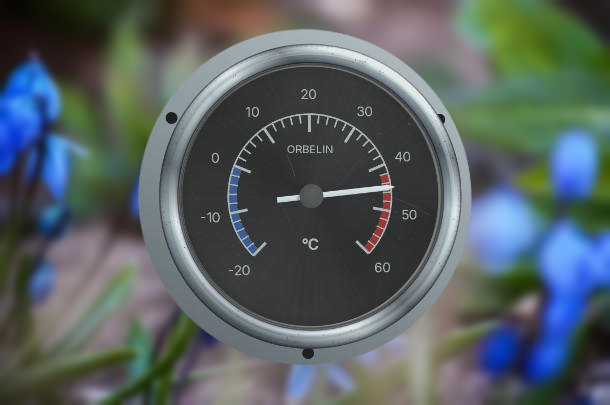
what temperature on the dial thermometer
45 °C
